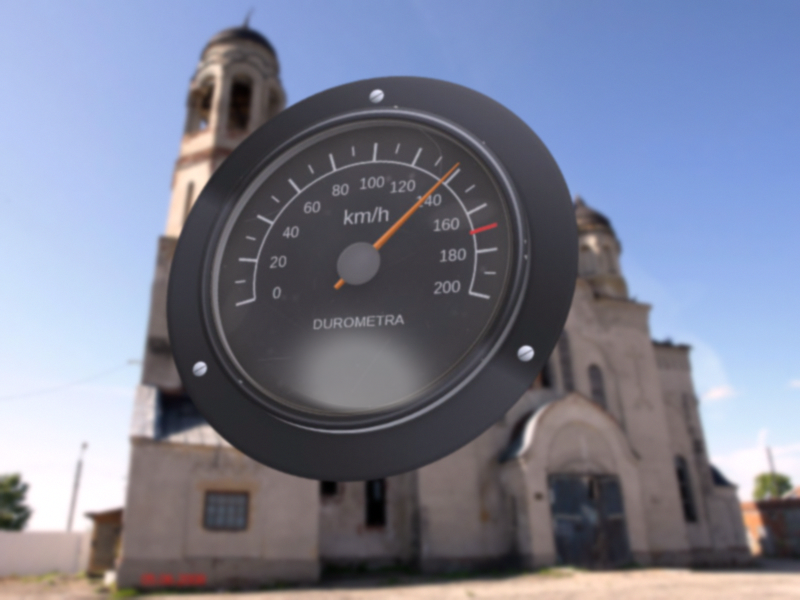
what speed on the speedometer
140 km/h
